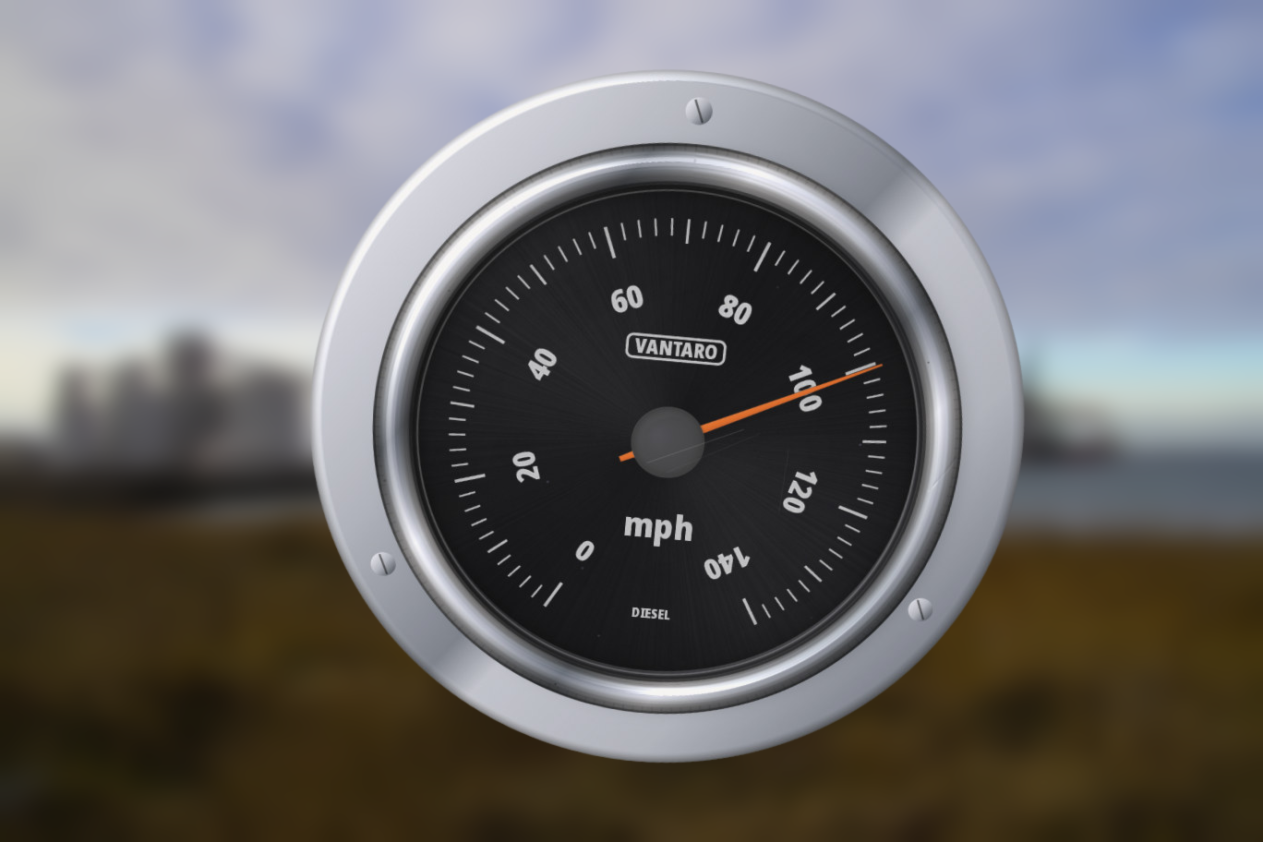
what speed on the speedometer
100 mph
